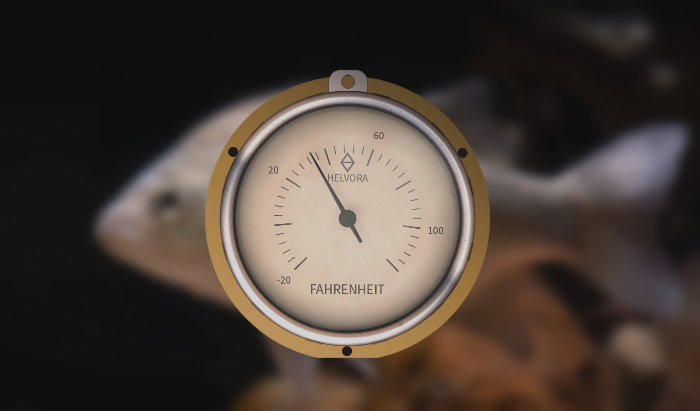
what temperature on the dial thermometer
34 °F
